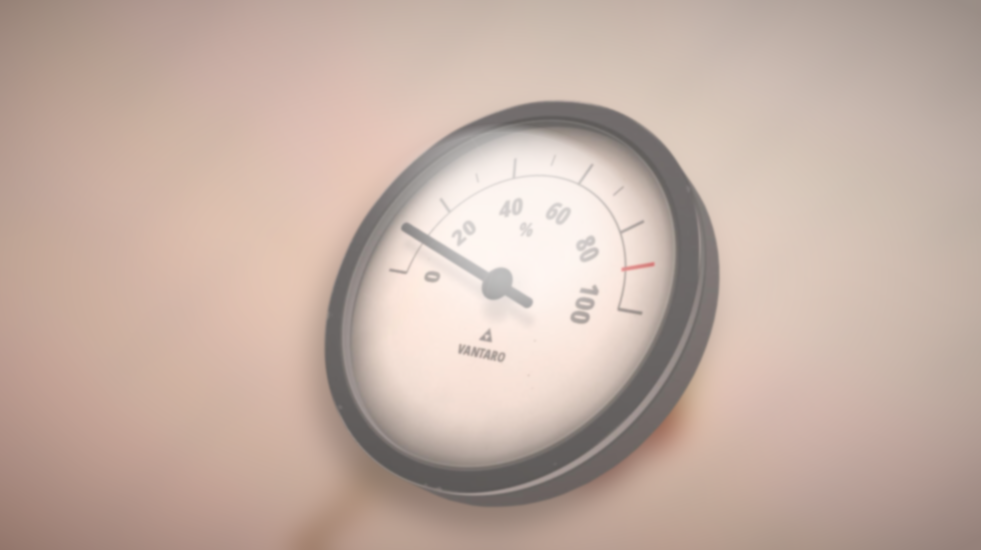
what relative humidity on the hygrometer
10 %
